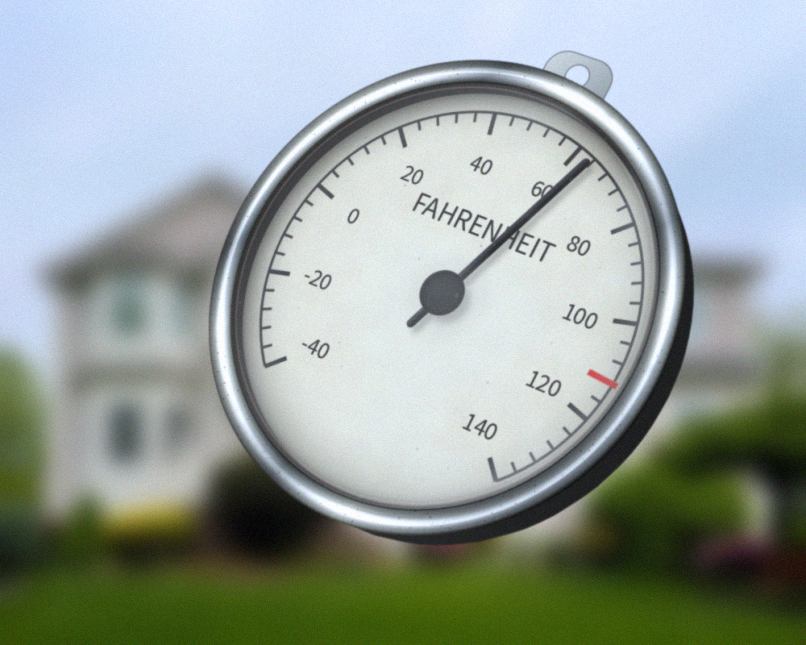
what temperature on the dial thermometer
64 °F
